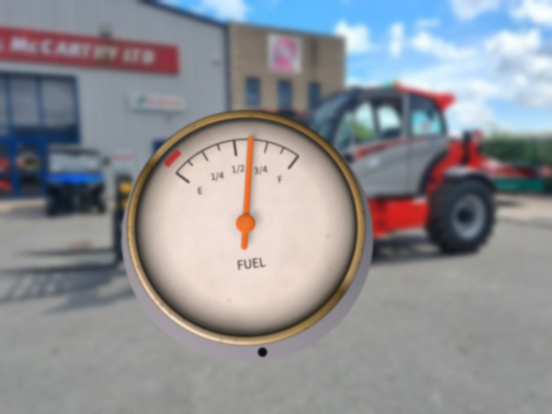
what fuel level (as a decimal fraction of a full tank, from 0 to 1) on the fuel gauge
0.625
